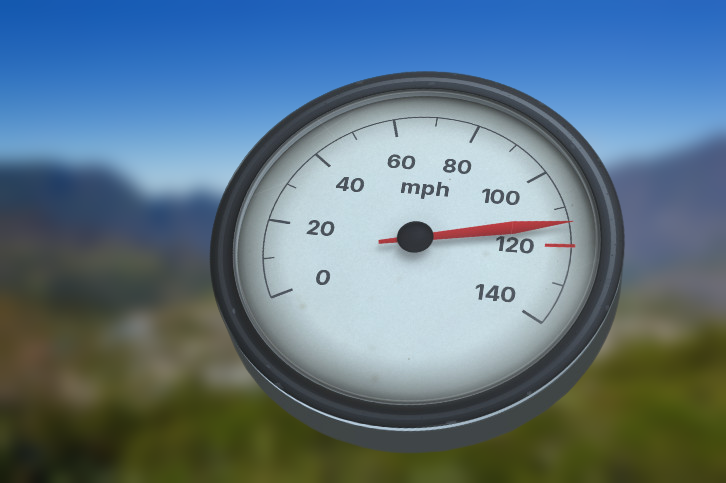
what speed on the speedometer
115 mph
